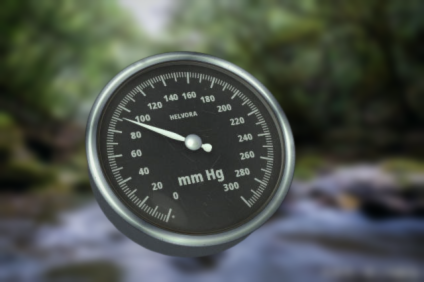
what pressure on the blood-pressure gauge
90 mmHg
